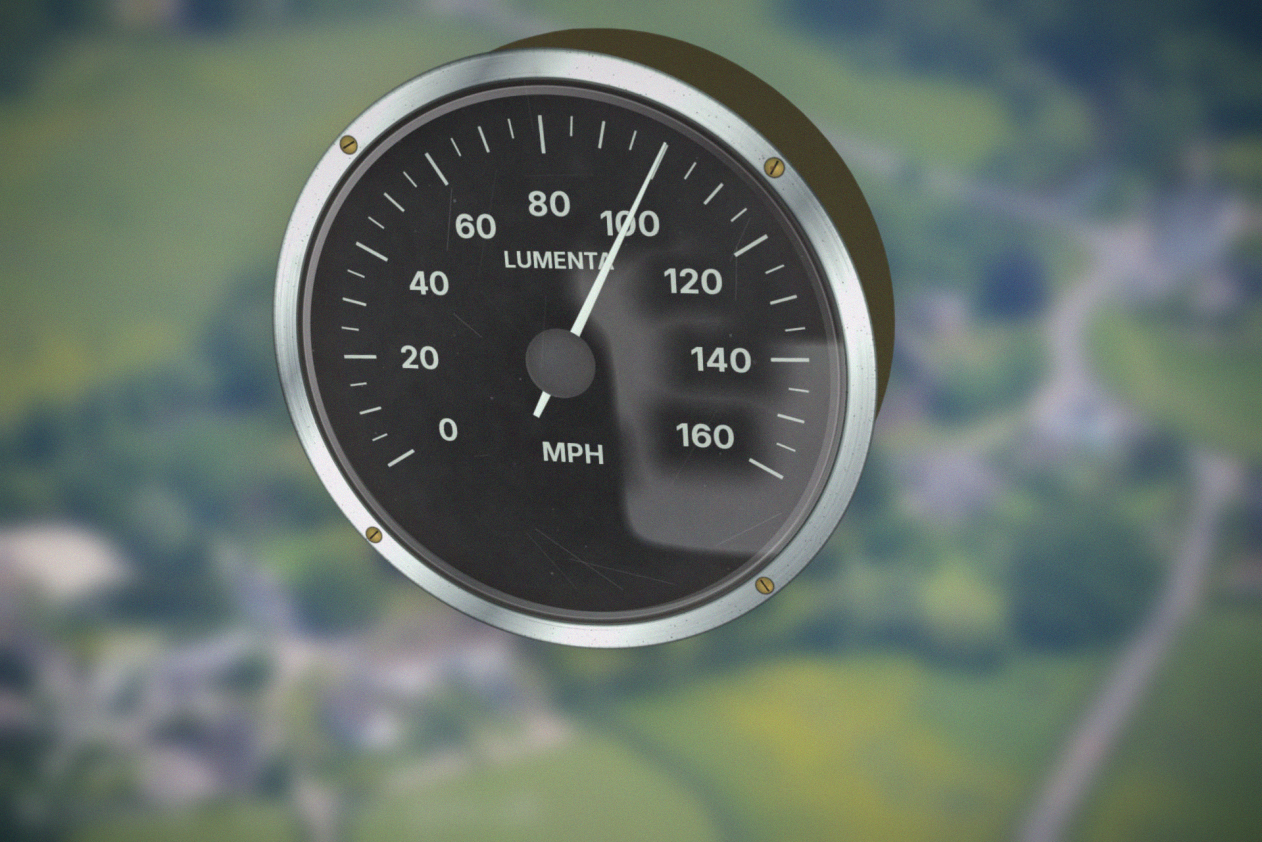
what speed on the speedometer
100 mph
